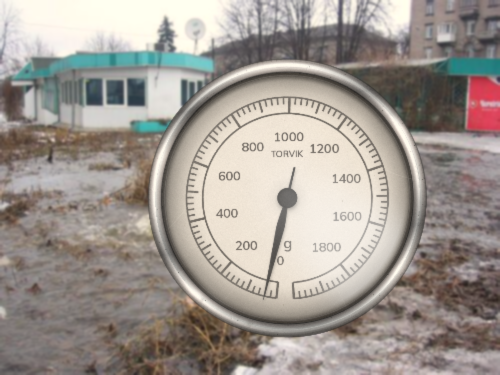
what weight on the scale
40 g
